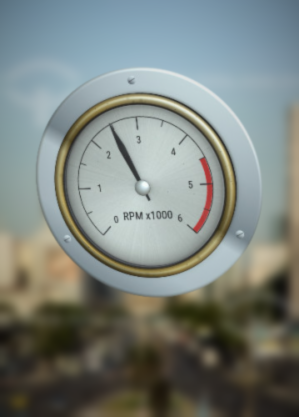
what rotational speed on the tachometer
2500 rpm
